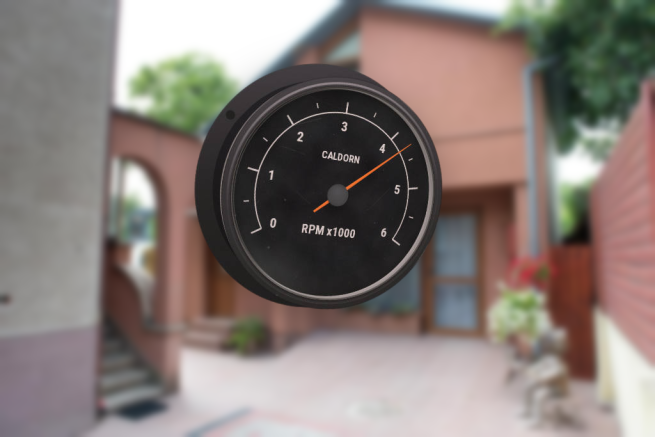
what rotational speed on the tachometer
4250 rpm
